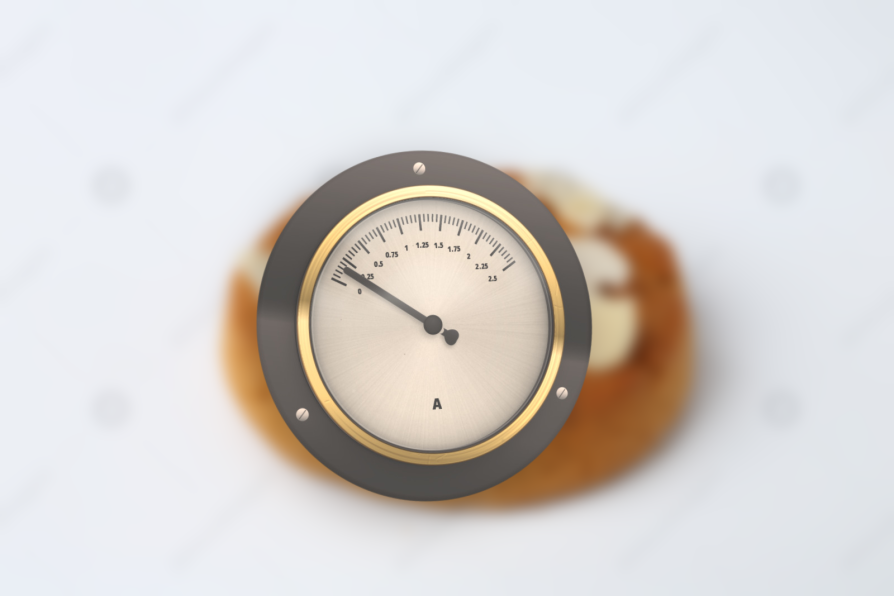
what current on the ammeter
0.15 A
